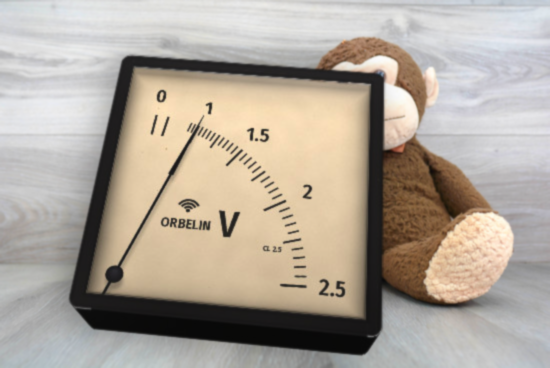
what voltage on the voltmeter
1 V
